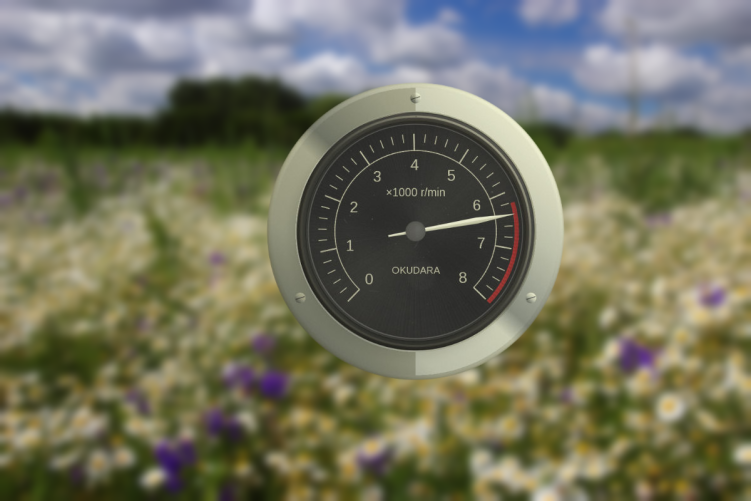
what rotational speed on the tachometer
6400 rpm
